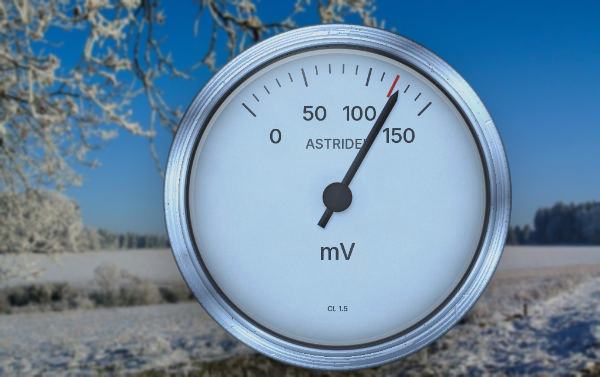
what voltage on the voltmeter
125 mV
